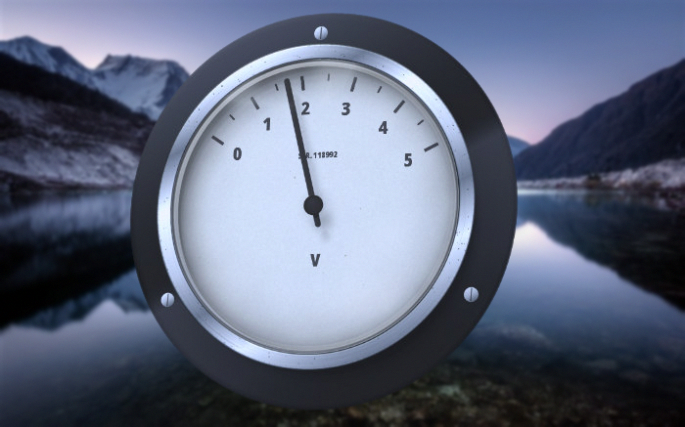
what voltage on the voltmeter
1.75 V
